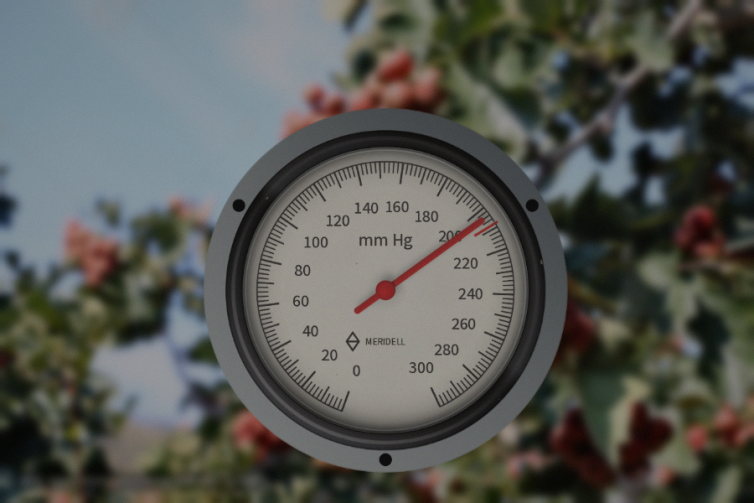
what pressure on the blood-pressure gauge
204 mmHg
